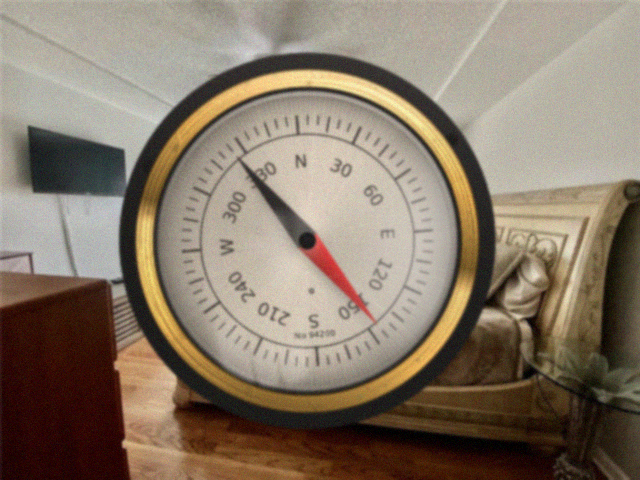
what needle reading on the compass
145 °
